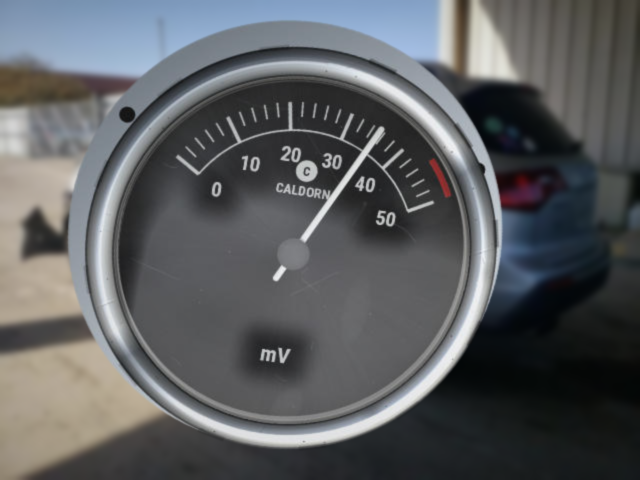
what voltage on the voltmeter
35 mV
